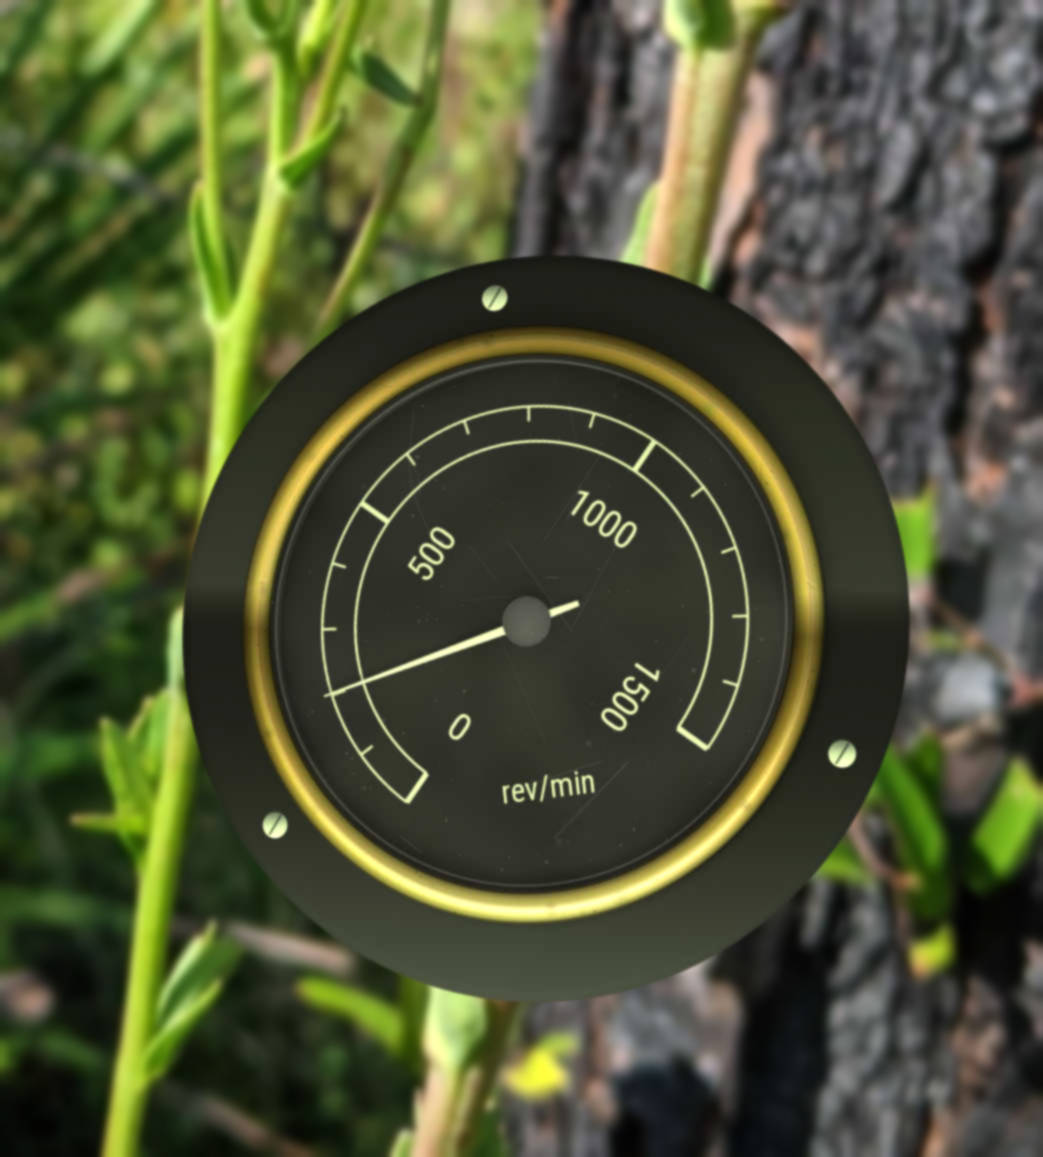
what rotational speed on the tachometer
200 rpm
